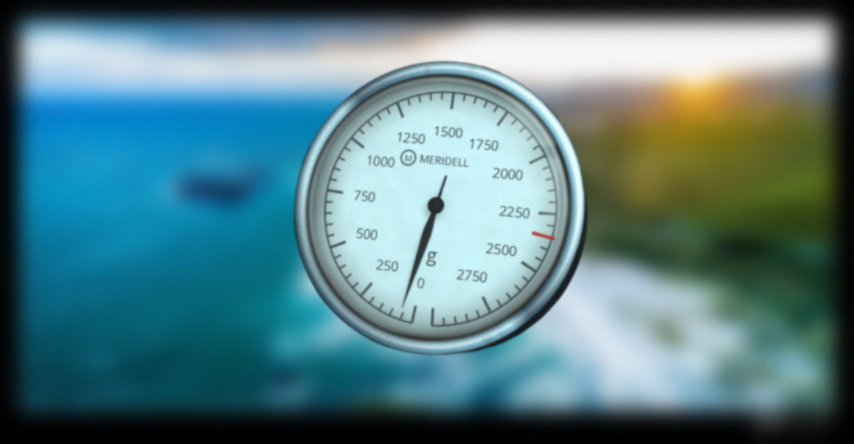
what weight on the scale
50 g
